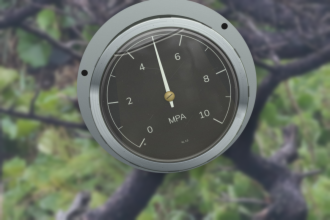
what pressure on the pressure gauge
5 MPa
